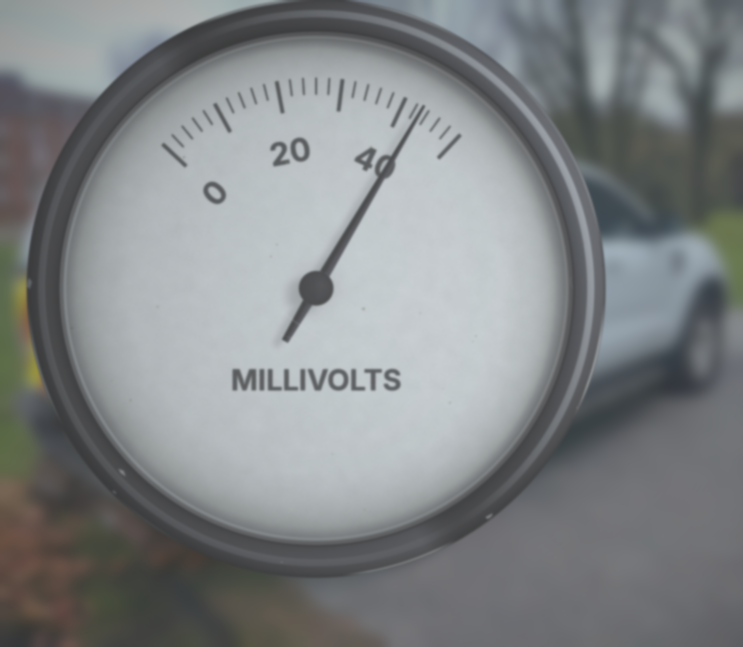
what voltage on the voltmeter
43 mV
